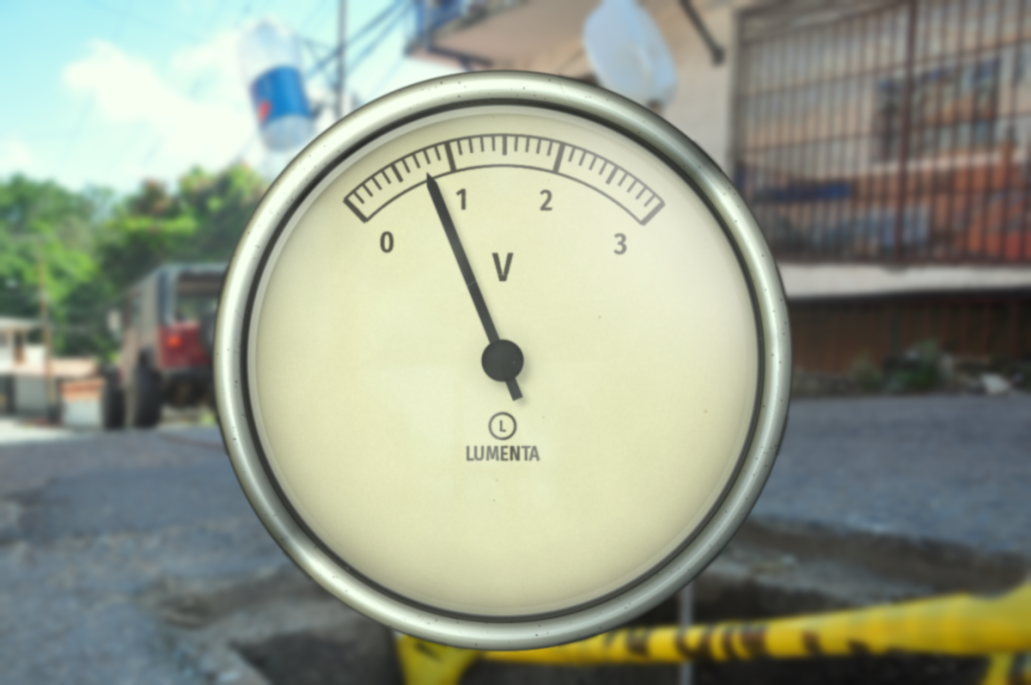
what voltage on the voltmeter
0.75 V
